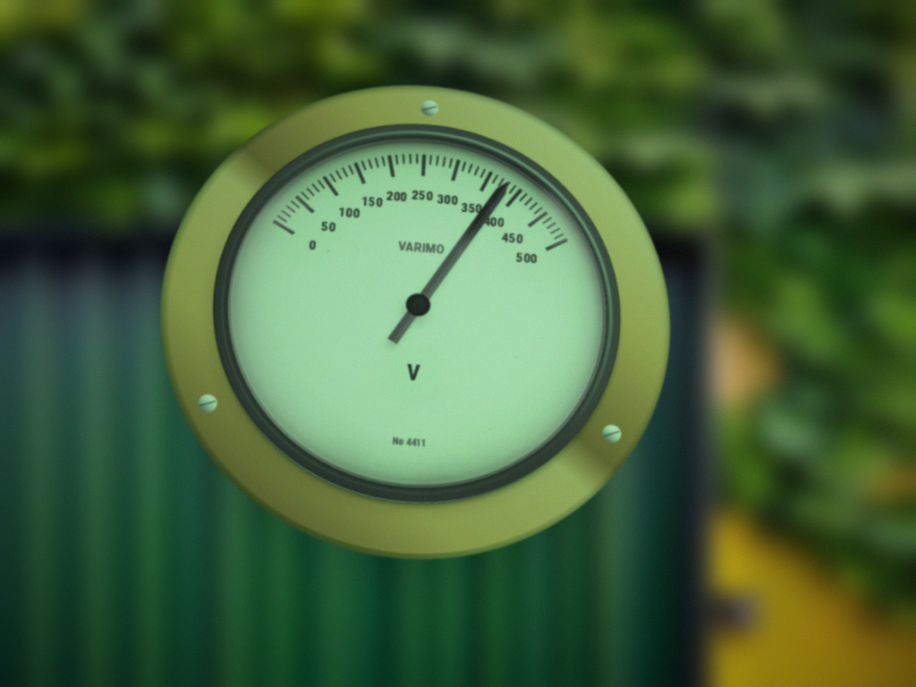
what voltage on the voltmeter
380 V
